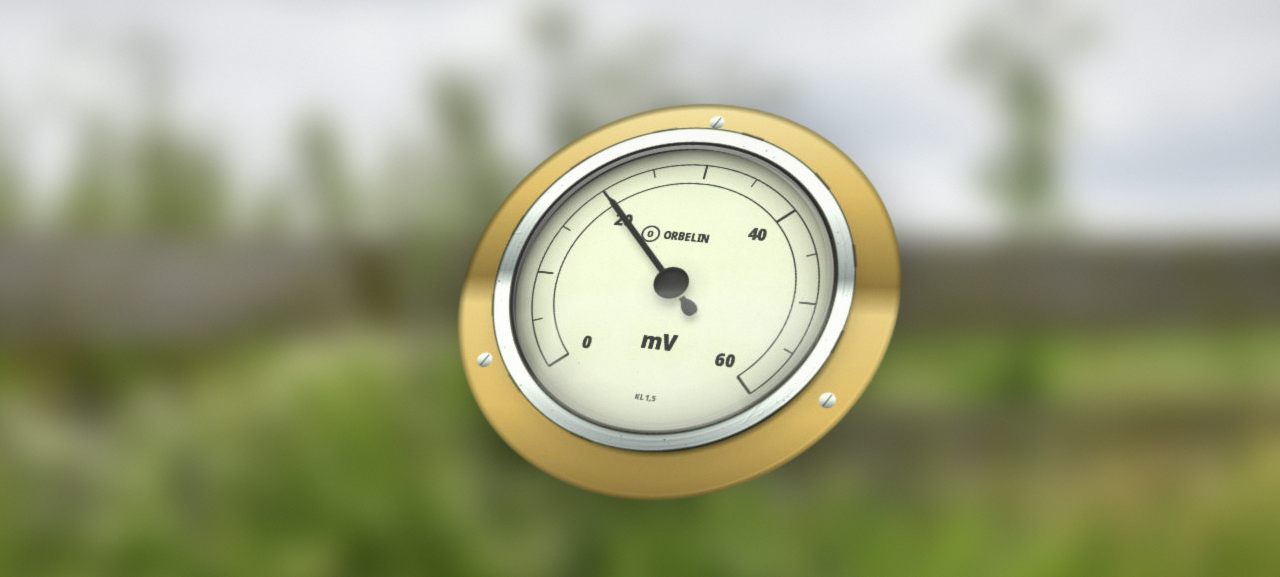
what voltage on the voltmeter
20 mV
